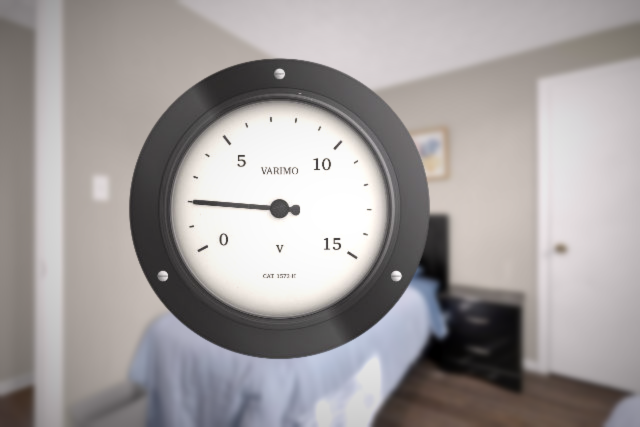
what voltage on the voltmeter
2 V
